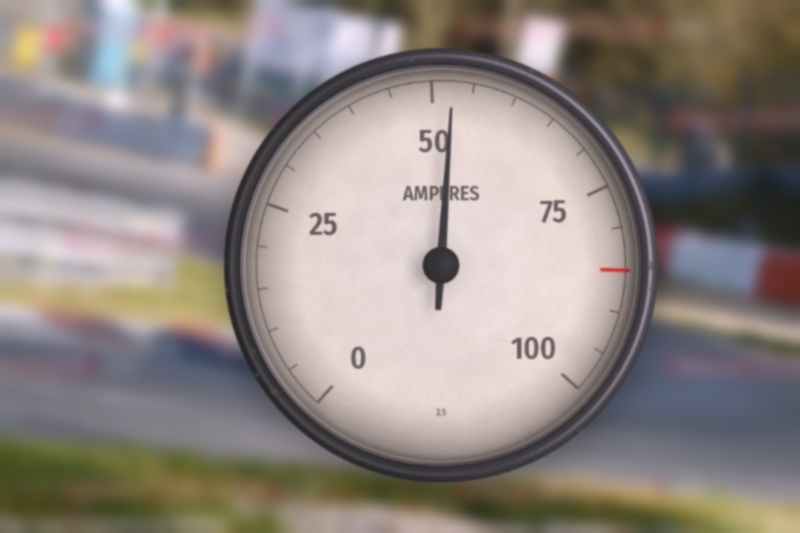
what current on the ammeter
52.5 A
